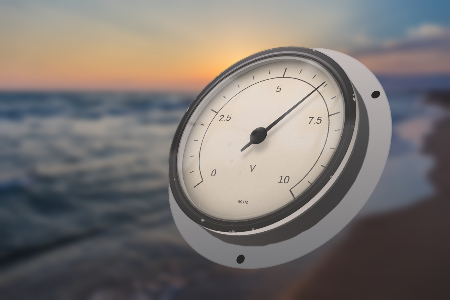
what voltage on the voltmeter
6.5 V
